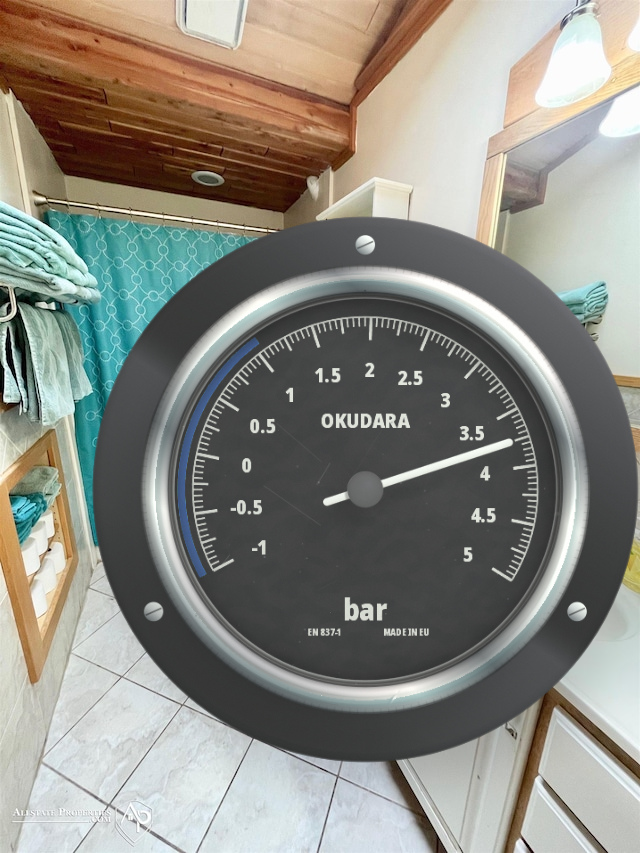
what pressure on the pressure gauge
3.75 bar
